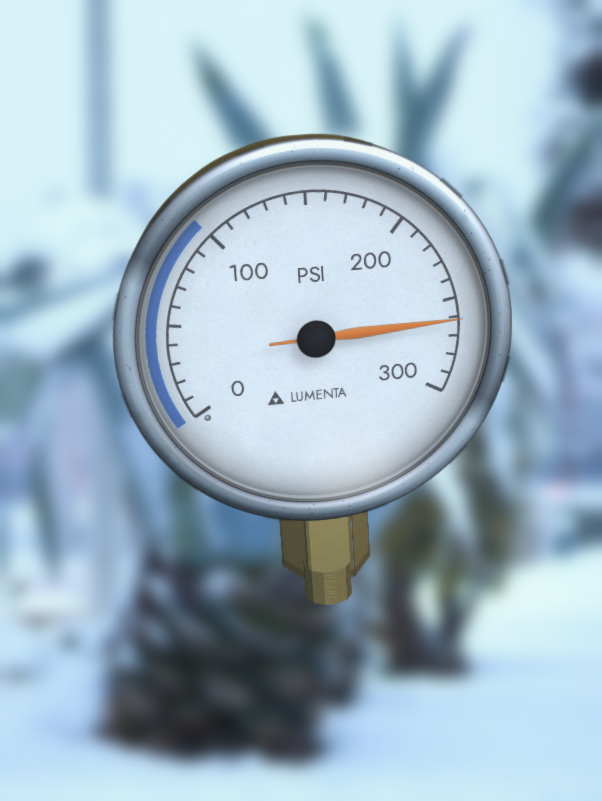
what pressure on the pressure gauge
260 psi
